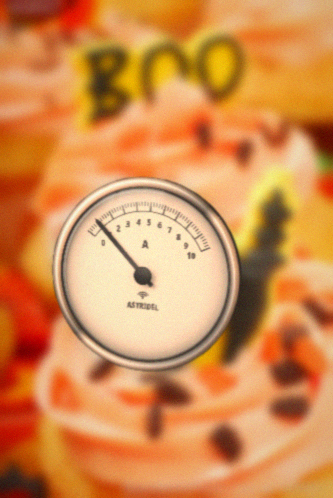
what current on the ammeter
1 A
